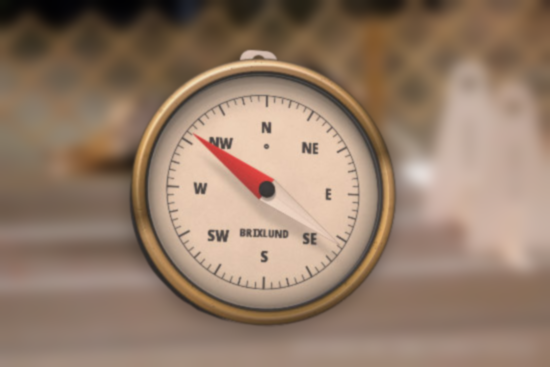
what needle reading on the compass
305 °
